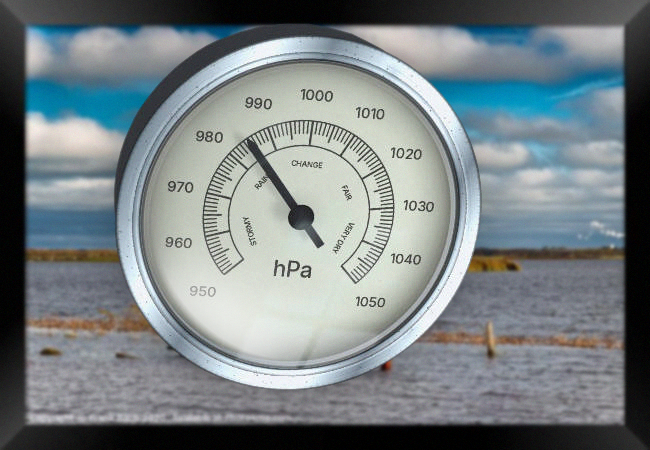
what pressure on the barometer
985 hPa
